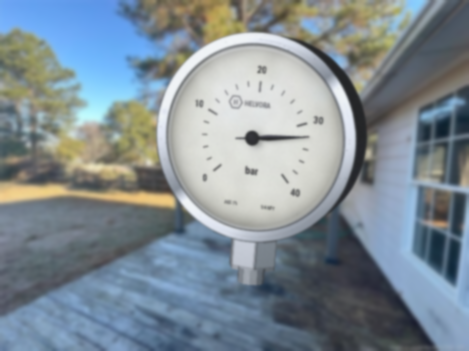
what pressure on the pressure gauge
32 bar
